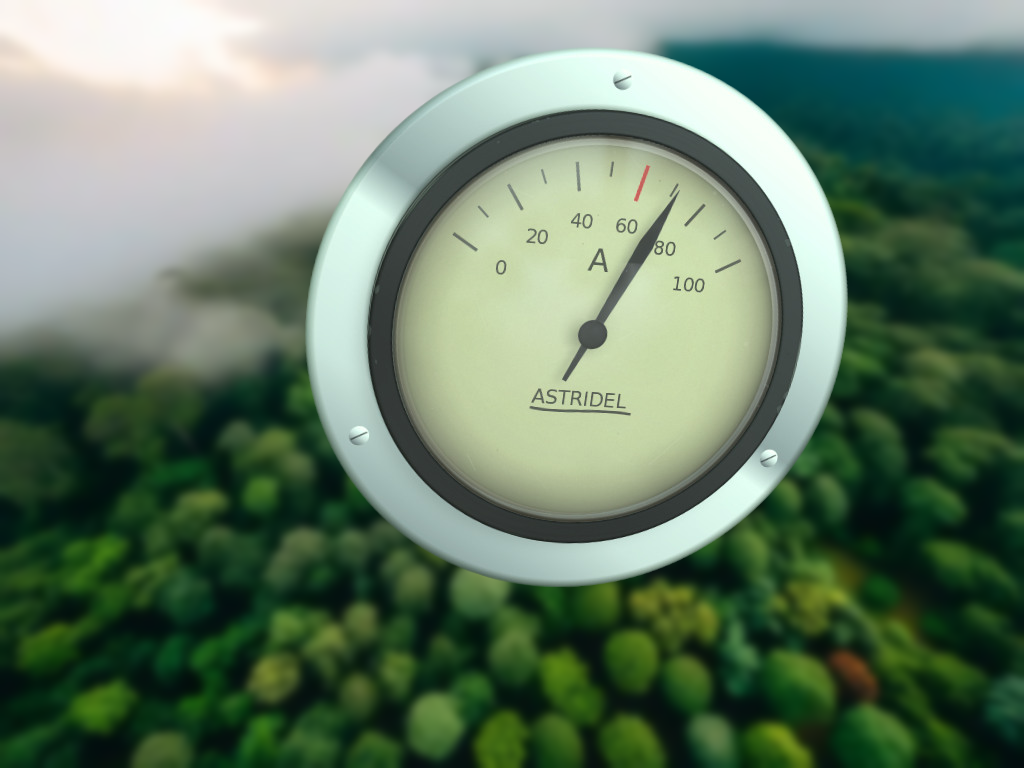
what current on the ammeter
70 A
